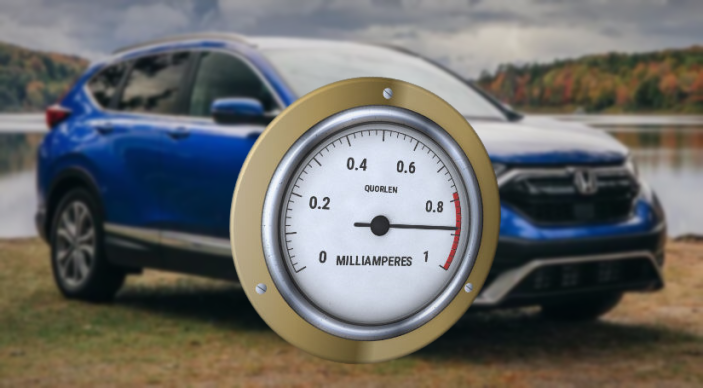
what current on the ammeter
0.88 mA
